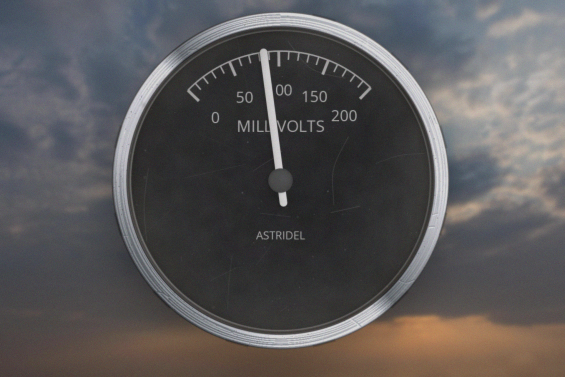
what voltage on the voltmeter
85 mV
